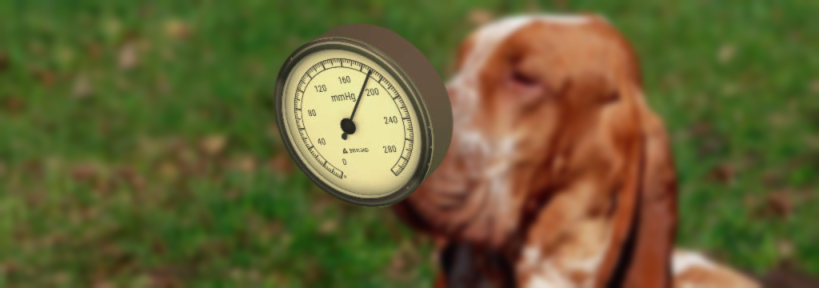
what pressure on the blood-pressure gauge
190 mmHg
